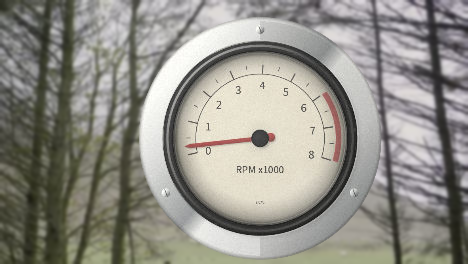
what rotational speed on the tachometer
250 rpm
